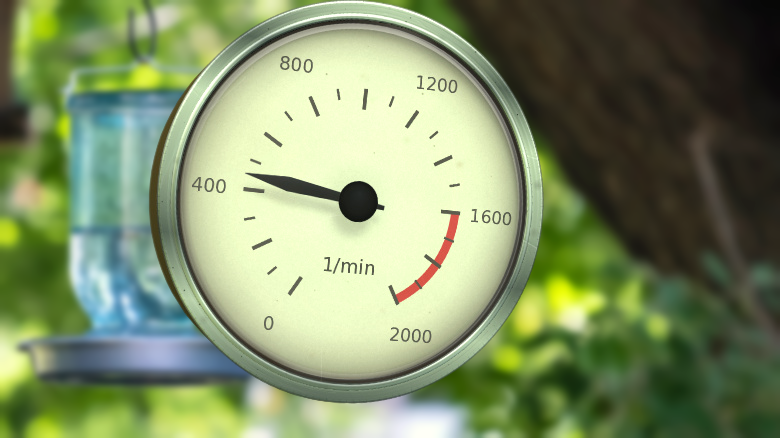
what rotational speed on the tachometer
450 rpm
